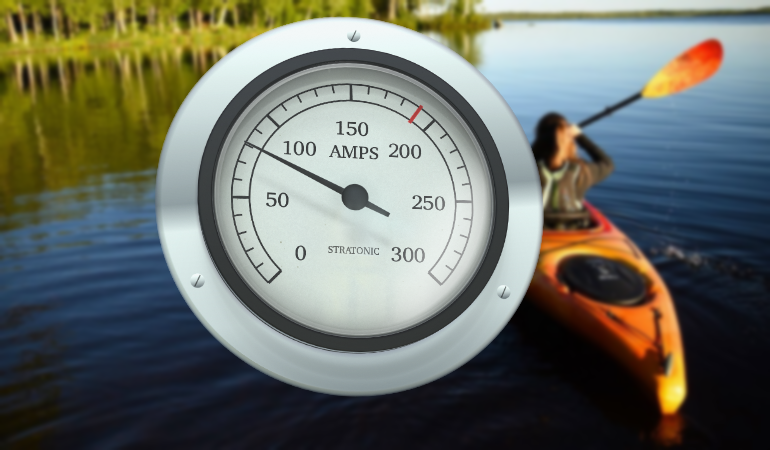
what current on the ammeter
80 A
